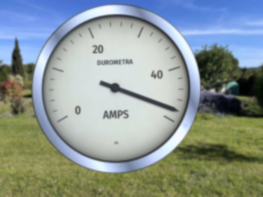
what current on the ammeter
48 A
